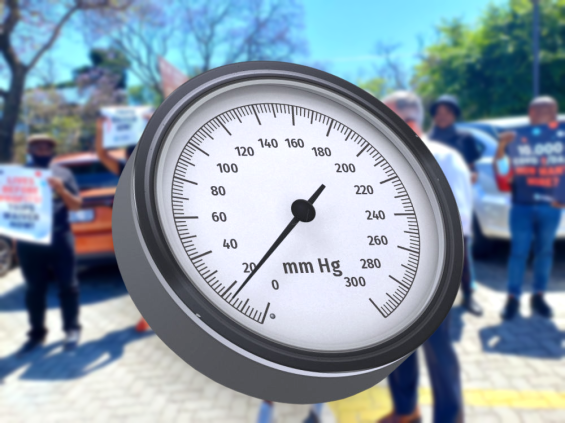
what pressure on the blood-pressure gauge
16 mmHg
